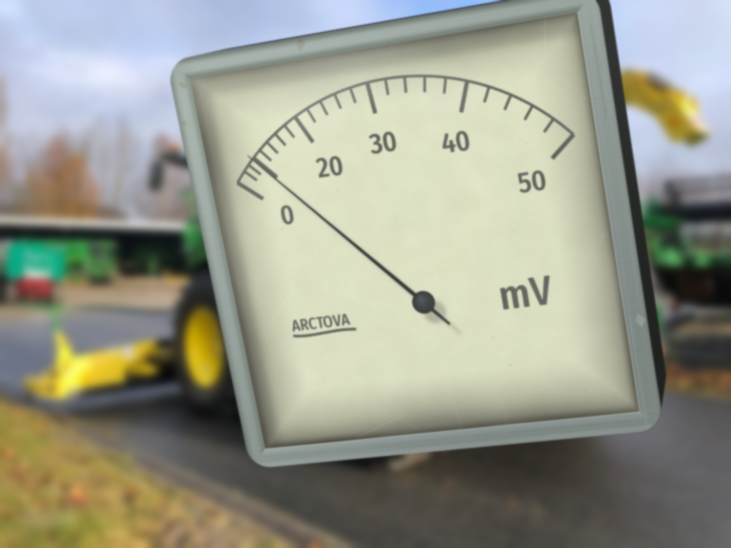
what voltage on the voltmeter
10 mV
